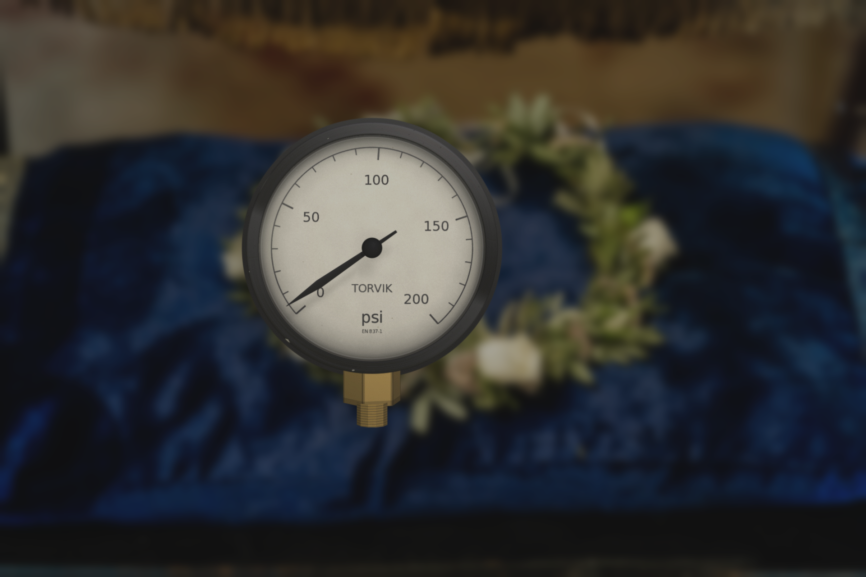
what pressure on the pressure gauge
5 psi
